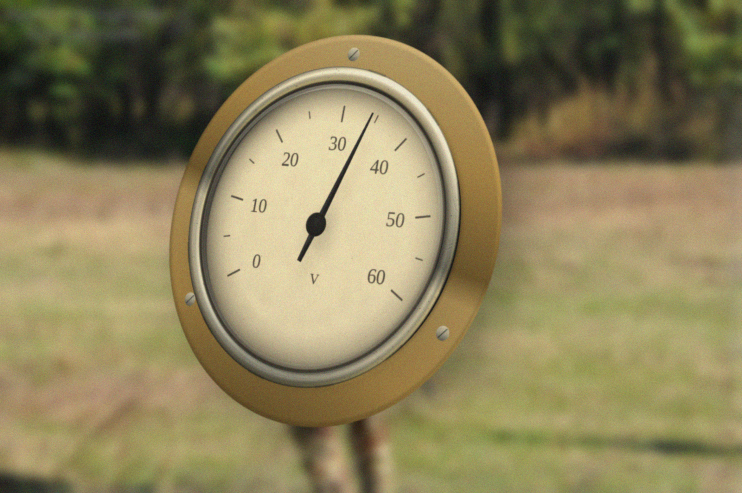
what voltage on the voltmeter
35 V
